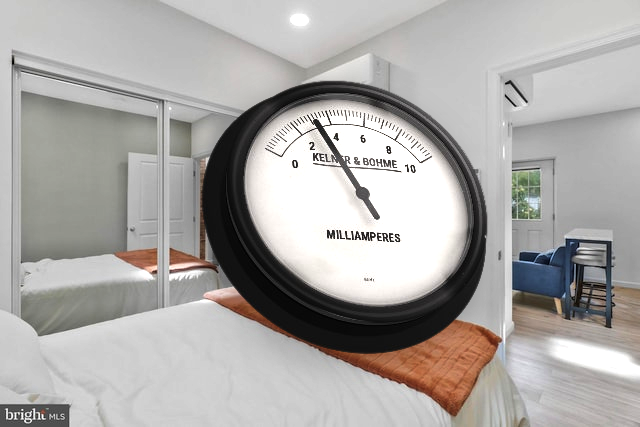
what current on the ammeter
3 mA
